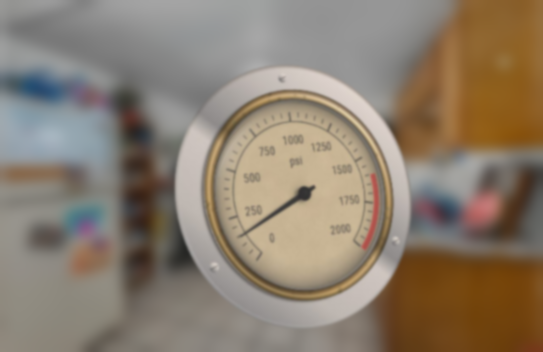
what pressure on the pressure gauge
150 psi
